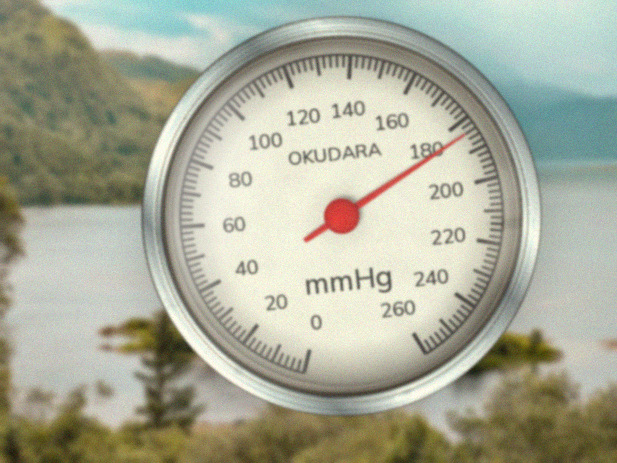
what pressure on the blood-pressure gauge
184 mmHg
